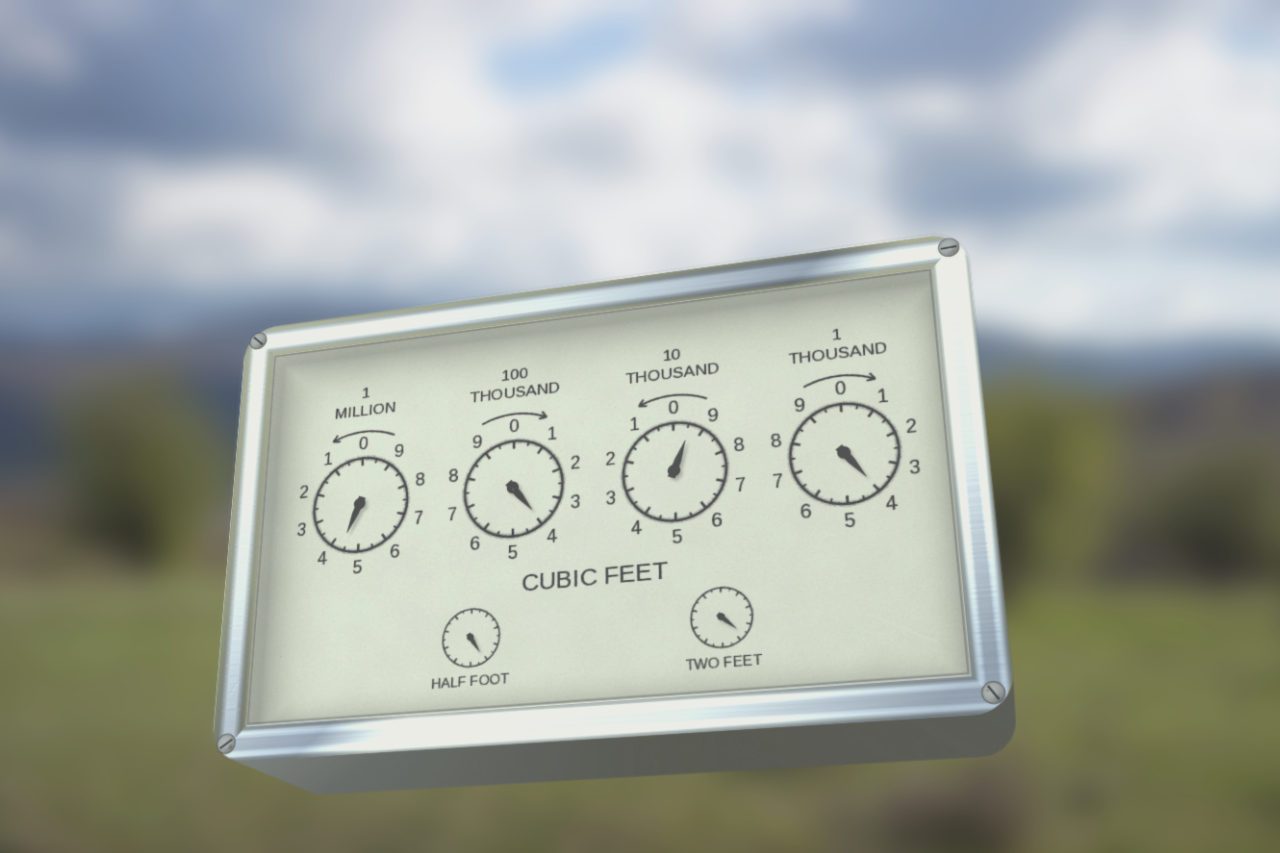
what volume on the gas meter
439400 ft³
